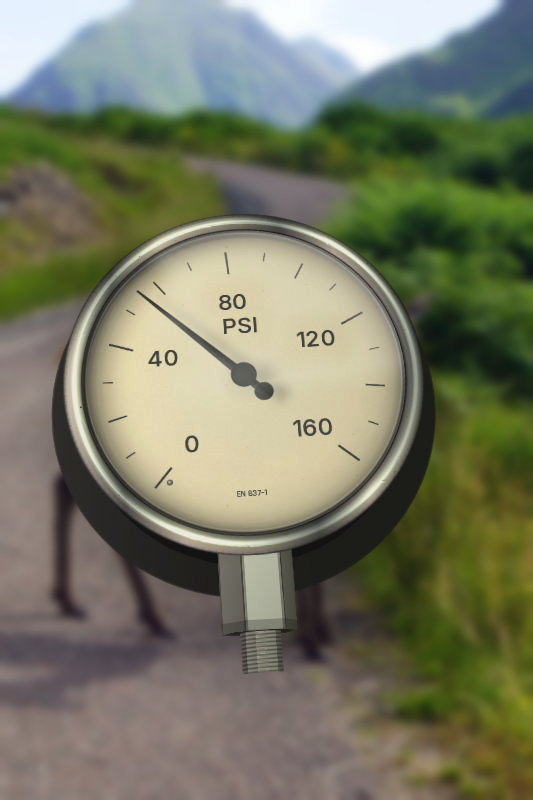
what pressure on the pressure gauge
55 psi
